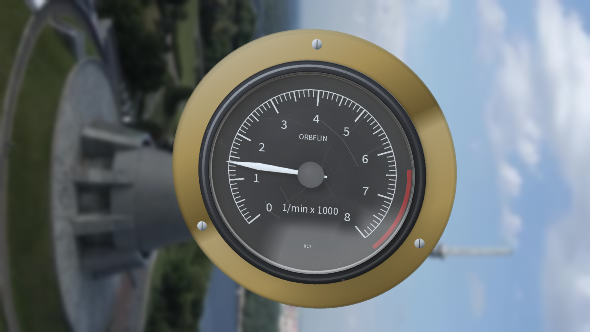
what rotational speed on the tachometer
1400 rpm
